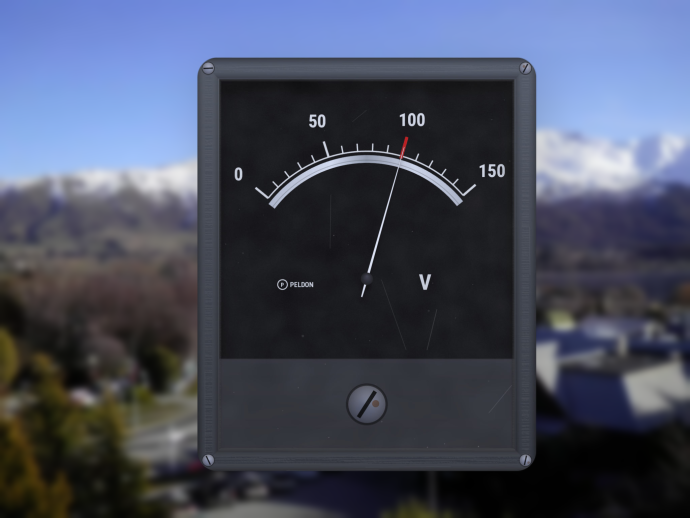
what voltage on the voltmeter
100 V
